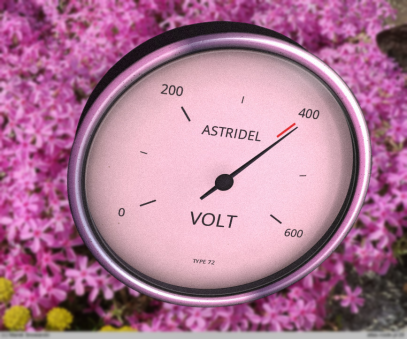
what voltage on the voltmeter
400 V
